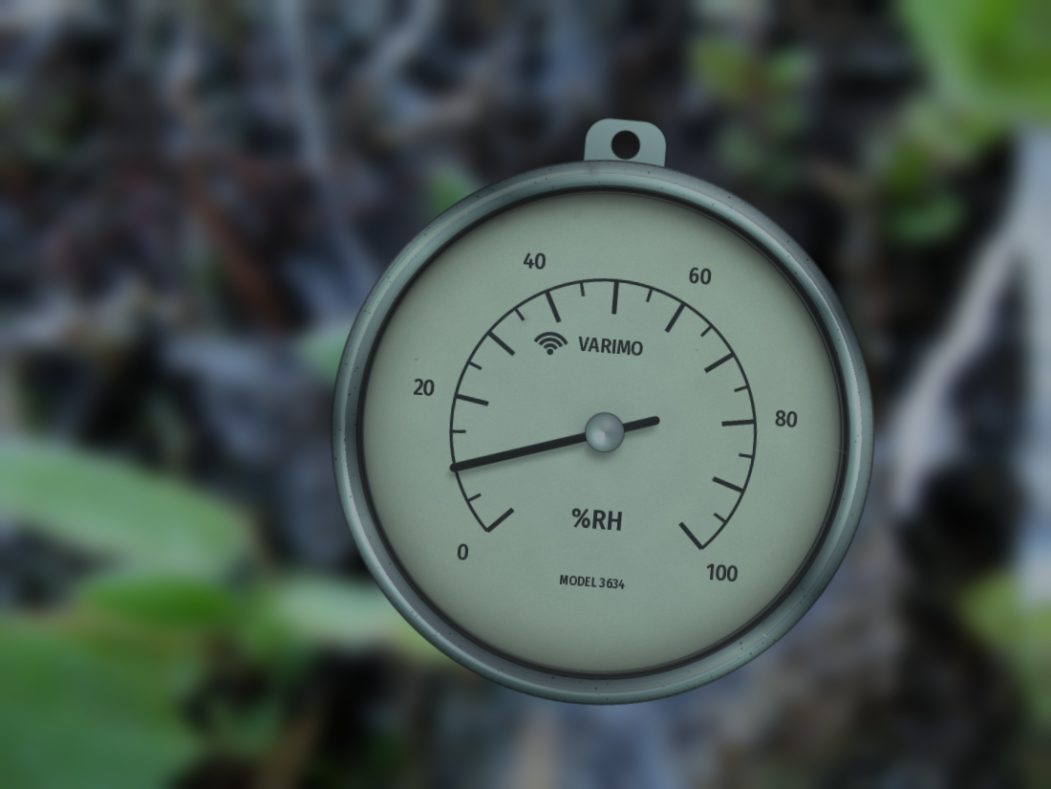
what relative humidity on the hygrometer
10 %
